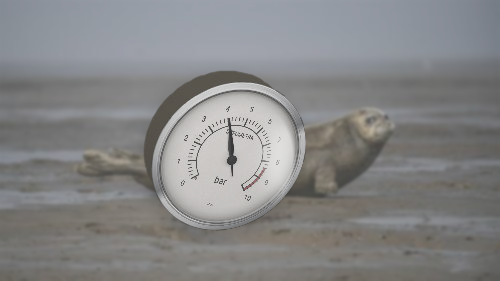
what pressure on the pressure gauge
4 bar
